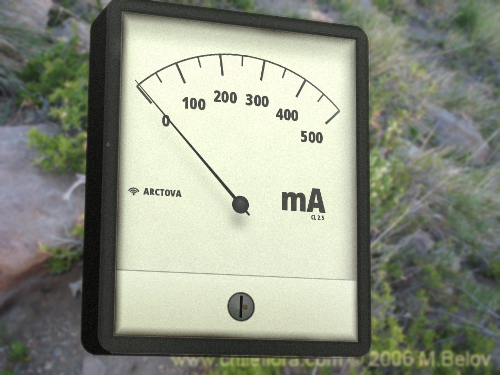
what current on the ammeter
0 mA
